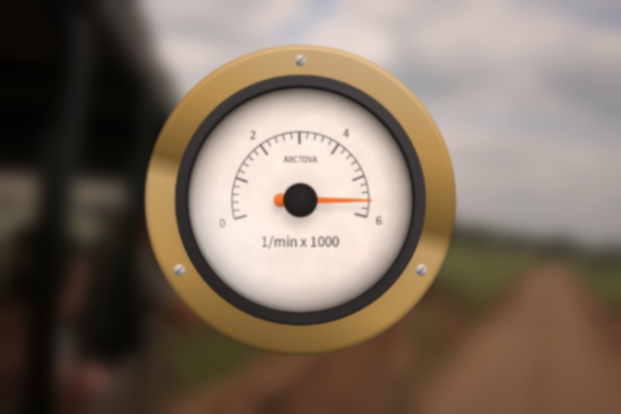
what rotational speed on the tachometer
5600 rpm
